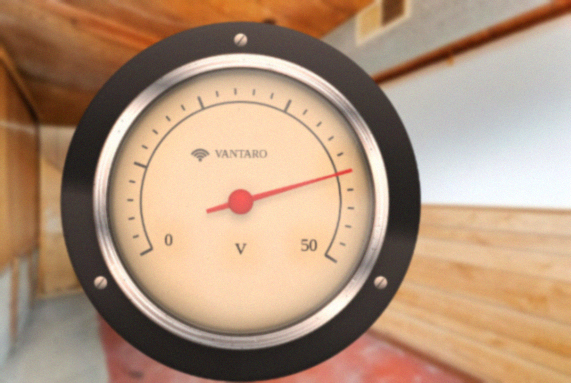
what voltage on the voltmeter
40 V
